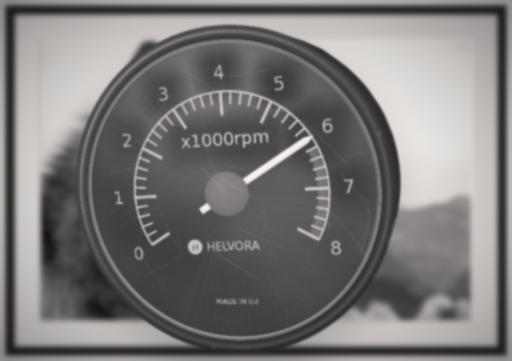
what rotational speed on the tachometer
6000 rpm
